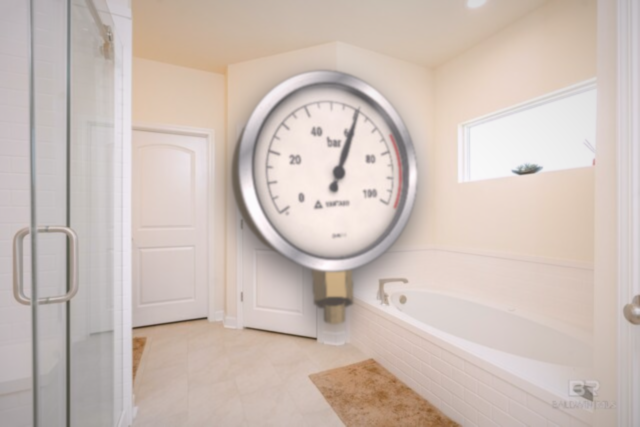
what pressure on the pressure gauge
60 bar
